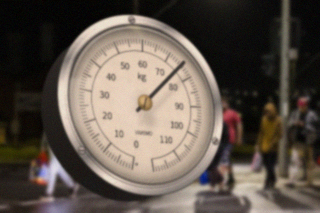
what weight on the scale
75 kg
